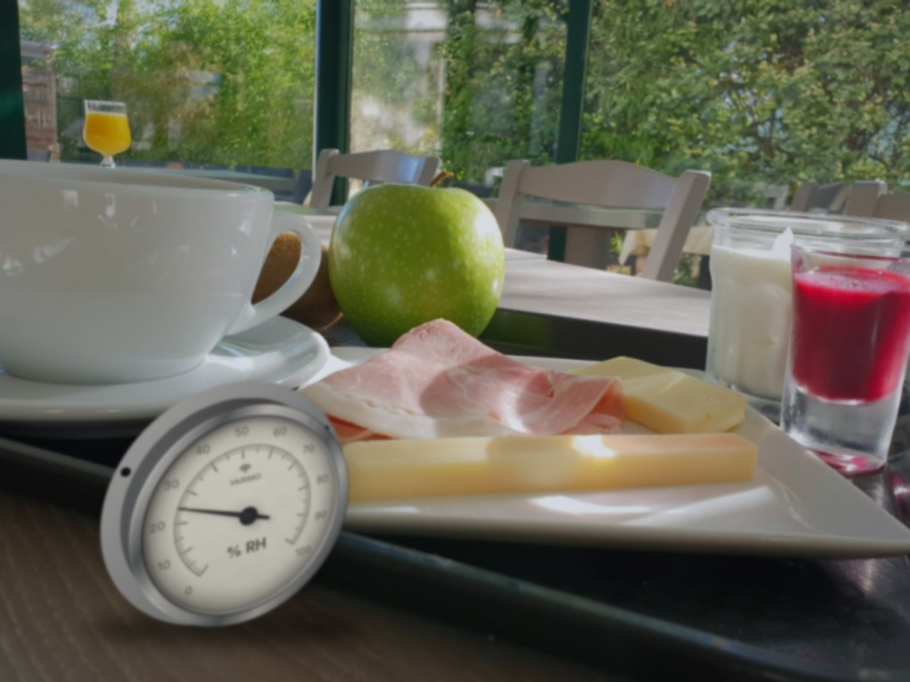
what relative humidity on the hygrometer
25 %
